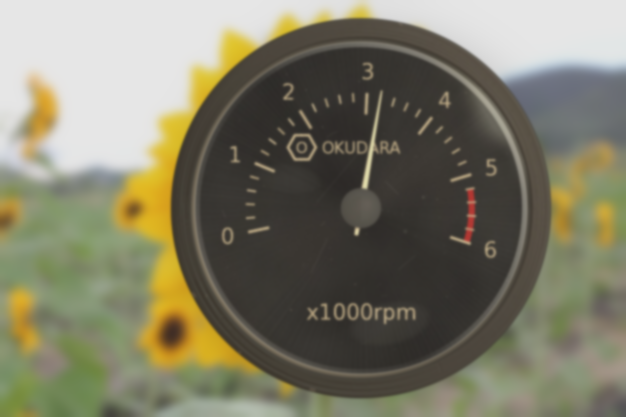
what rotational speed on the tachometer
3200 rpm
